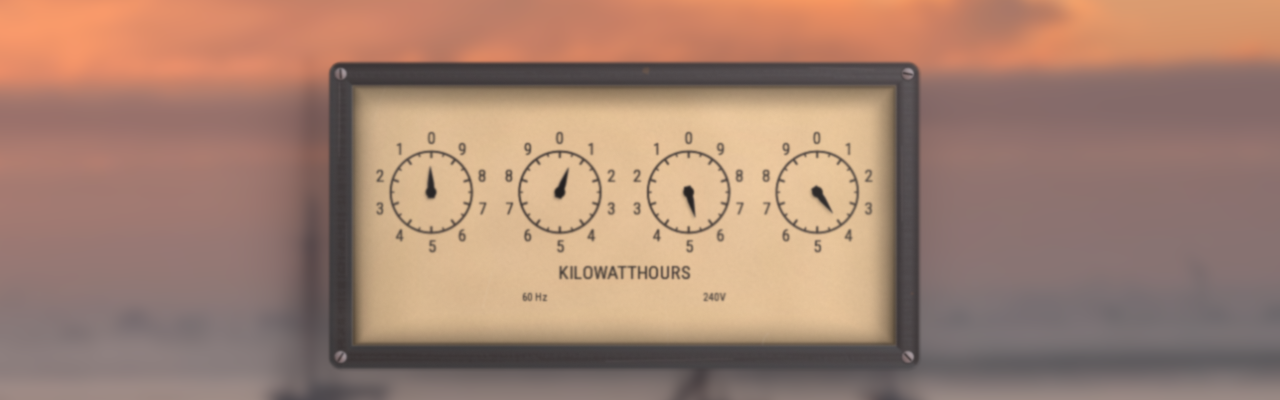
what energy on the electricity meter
54 kWh
